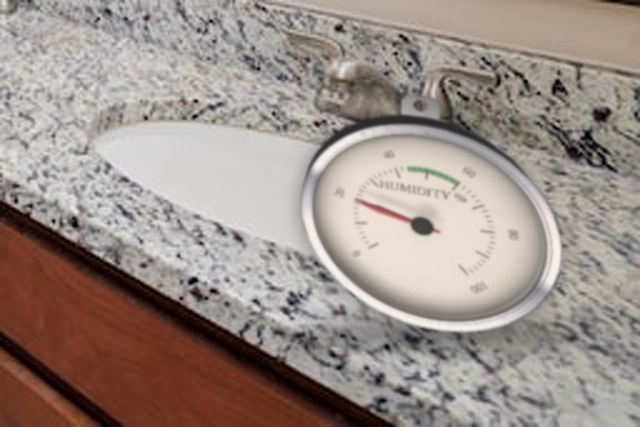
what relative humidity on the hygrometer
20 %
